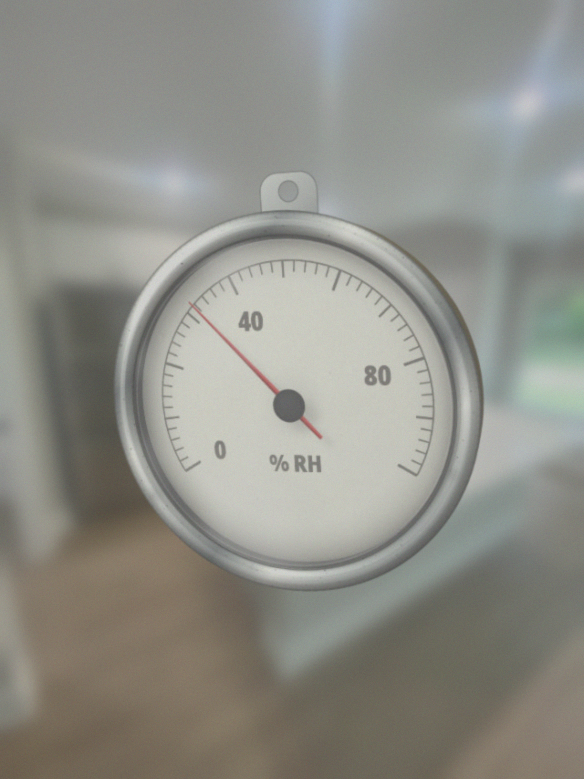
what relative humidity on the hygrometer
32 %
